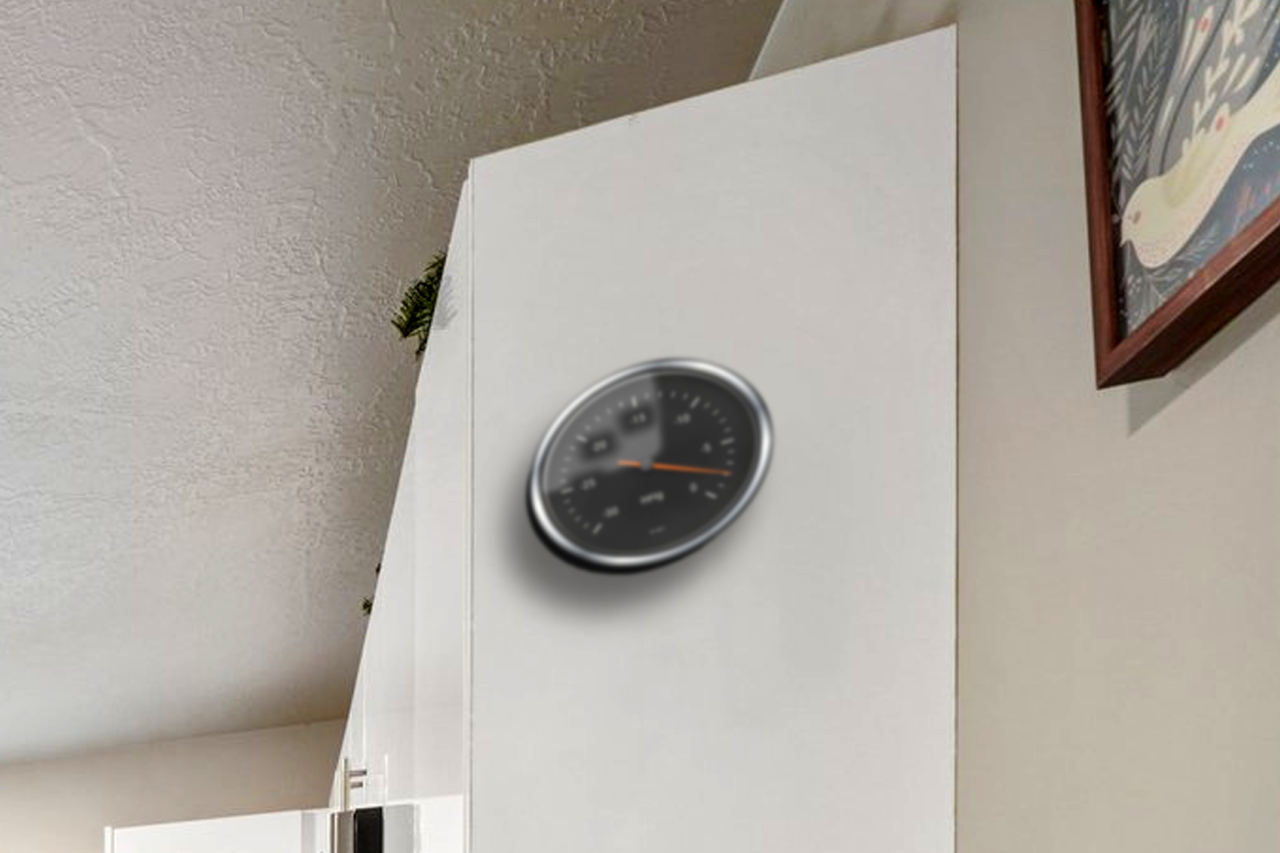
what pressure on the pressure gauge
-2 inHg
